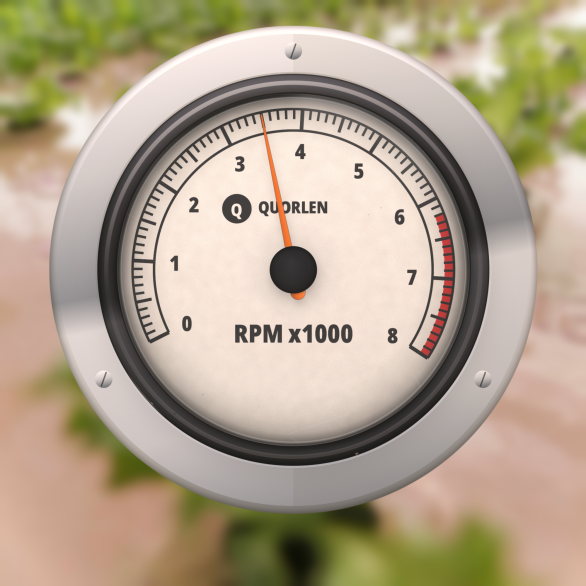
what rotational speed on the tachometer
3500 rpm
